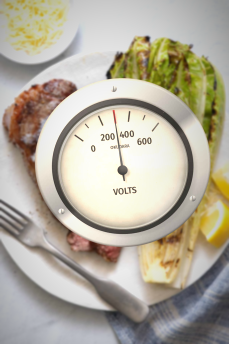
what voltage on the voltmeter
300 V
